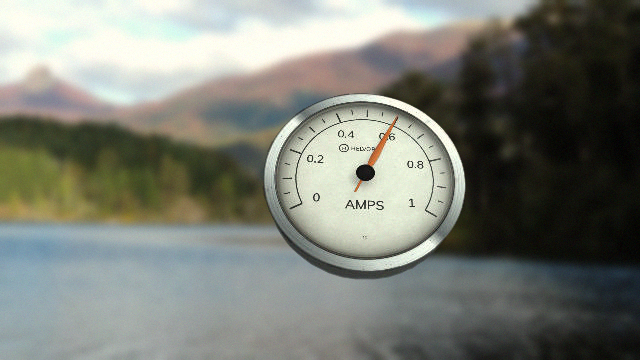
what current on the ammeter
0.6 A
